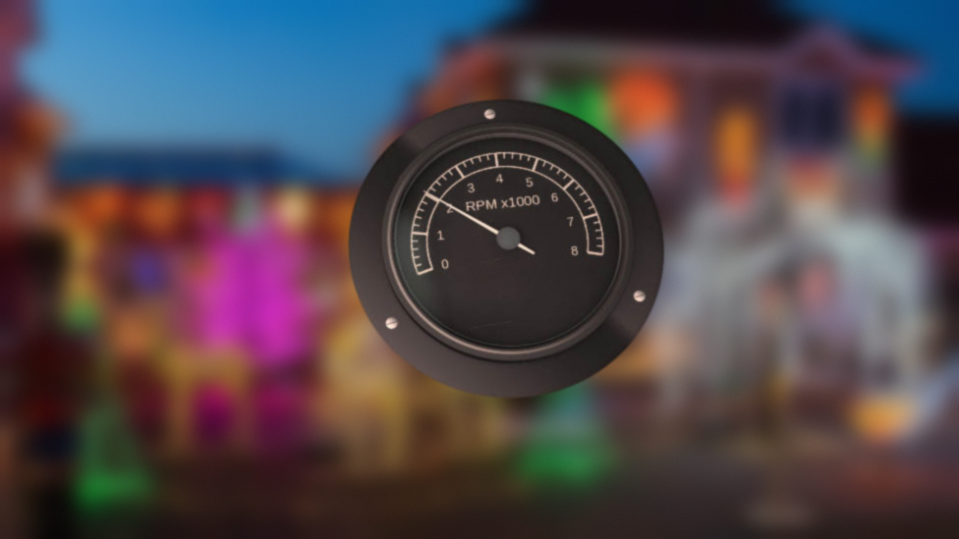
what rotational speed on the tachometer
2000 rpm
